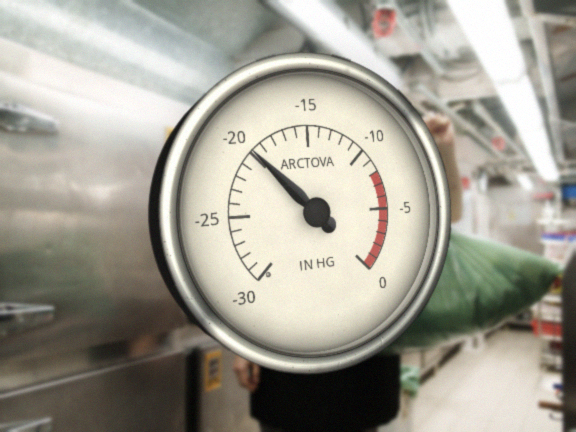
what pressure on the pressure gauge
-20 inHg
